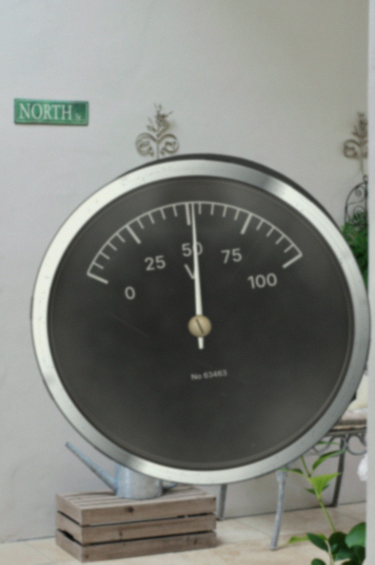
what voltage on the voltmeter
52.5 V
